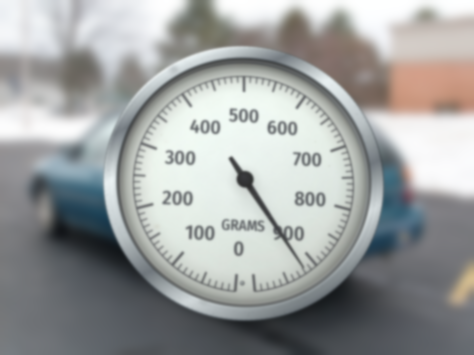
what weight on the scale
920 g
